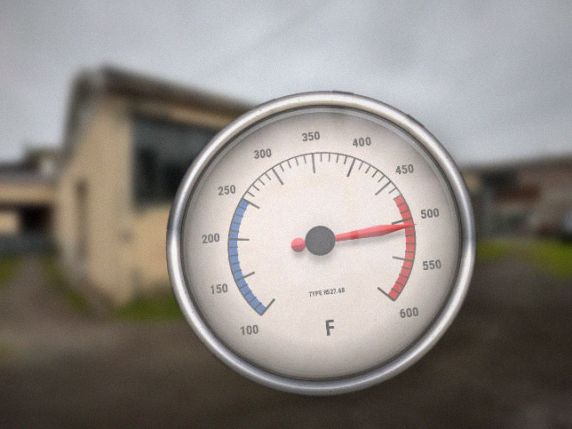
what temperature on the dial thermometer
510 °F
